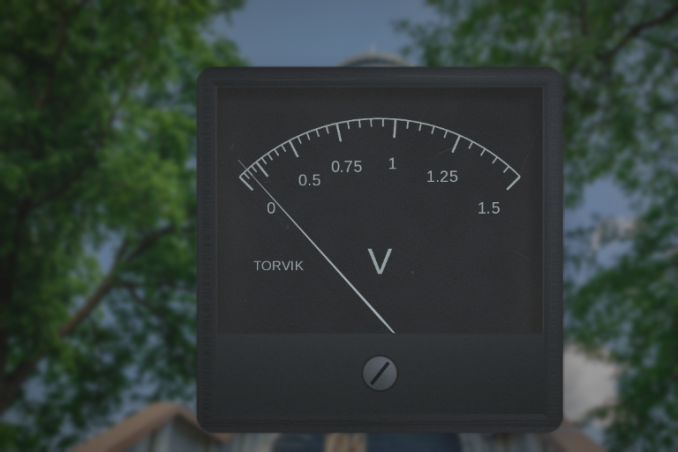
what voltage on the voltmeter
0.15 V
